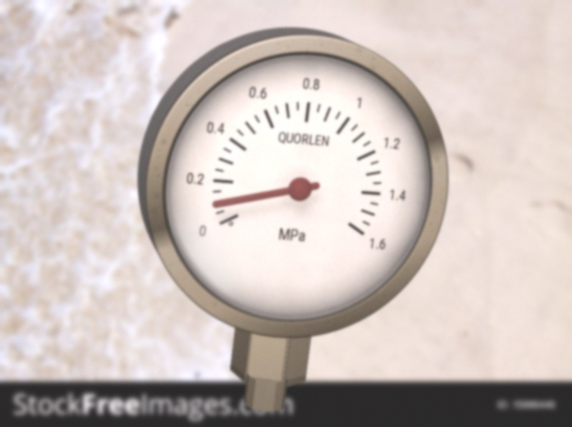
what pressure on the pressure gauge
0.1 MPa
